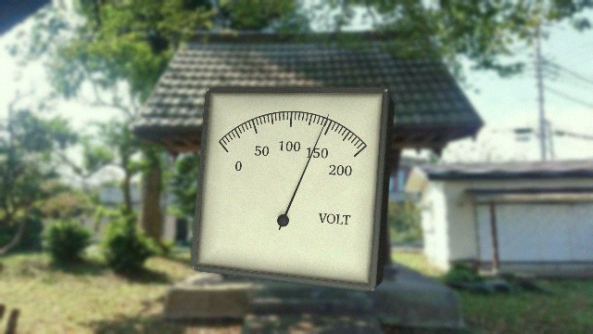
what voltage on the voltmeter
145 V
